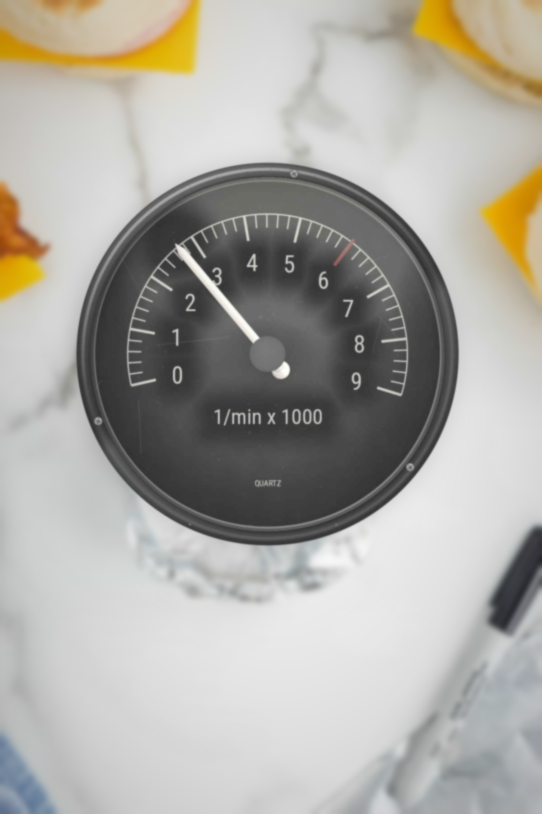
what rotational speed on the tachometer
2700 rpm
